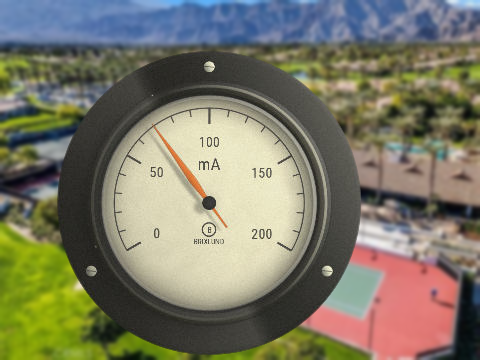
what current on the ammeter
70 mA
